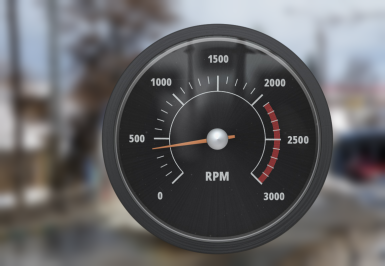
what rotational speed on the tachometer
400 rpm
